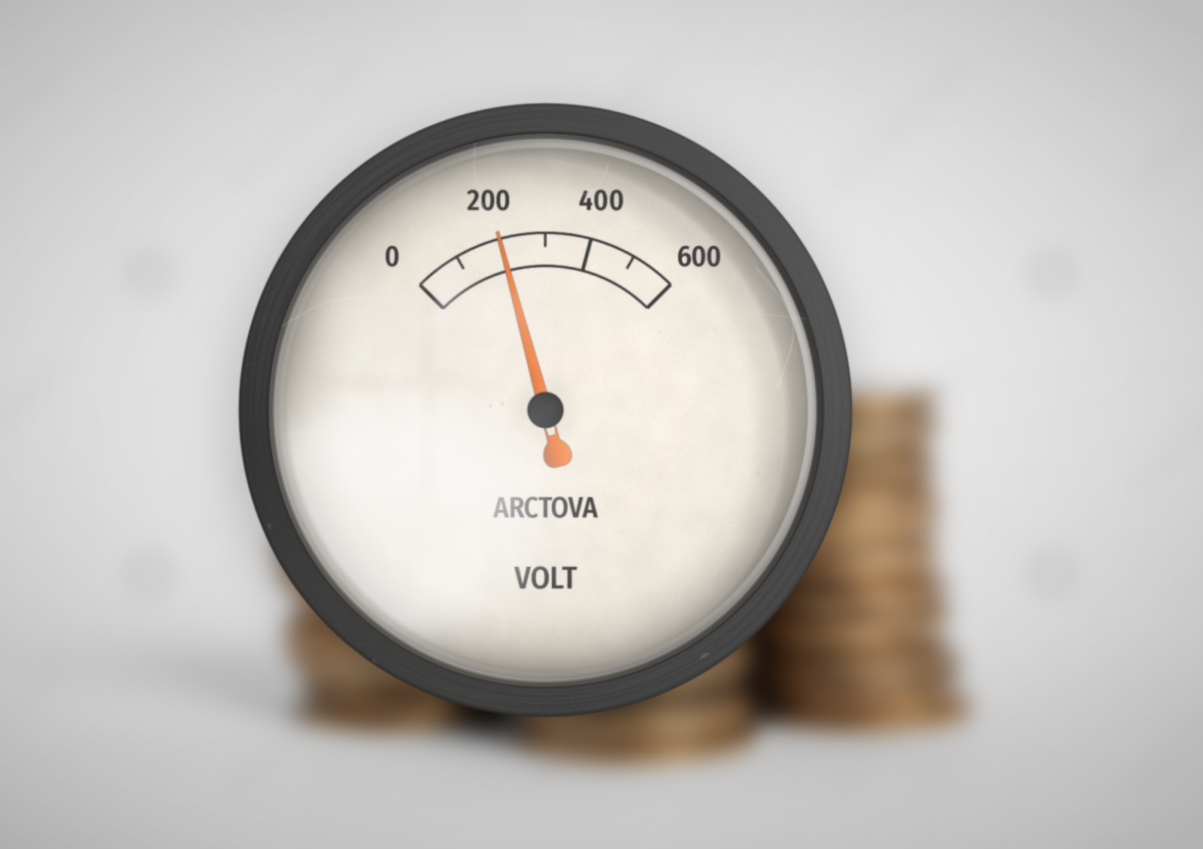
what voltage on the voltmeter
200 V
